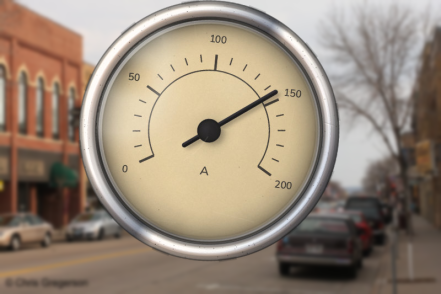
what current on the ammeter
145 A
